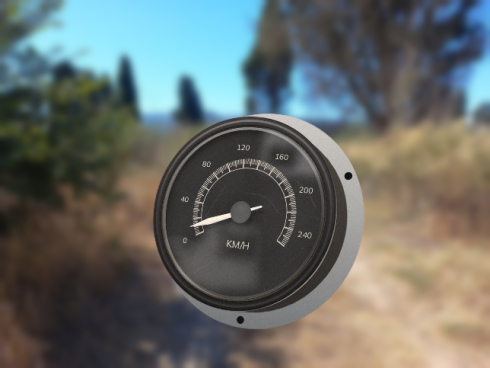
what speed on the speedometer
10 km/h
